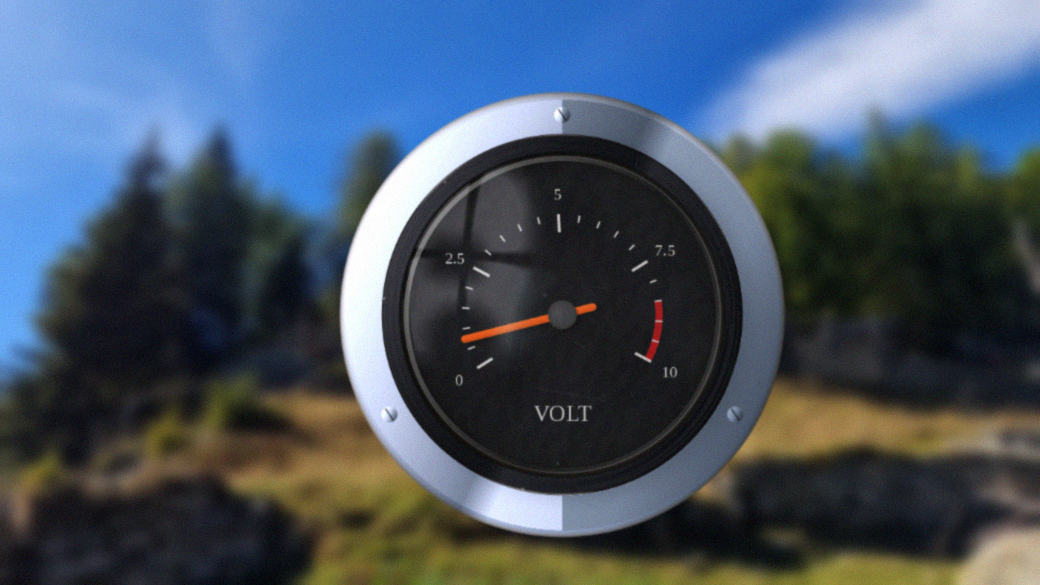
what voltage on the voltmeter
0.75 V
